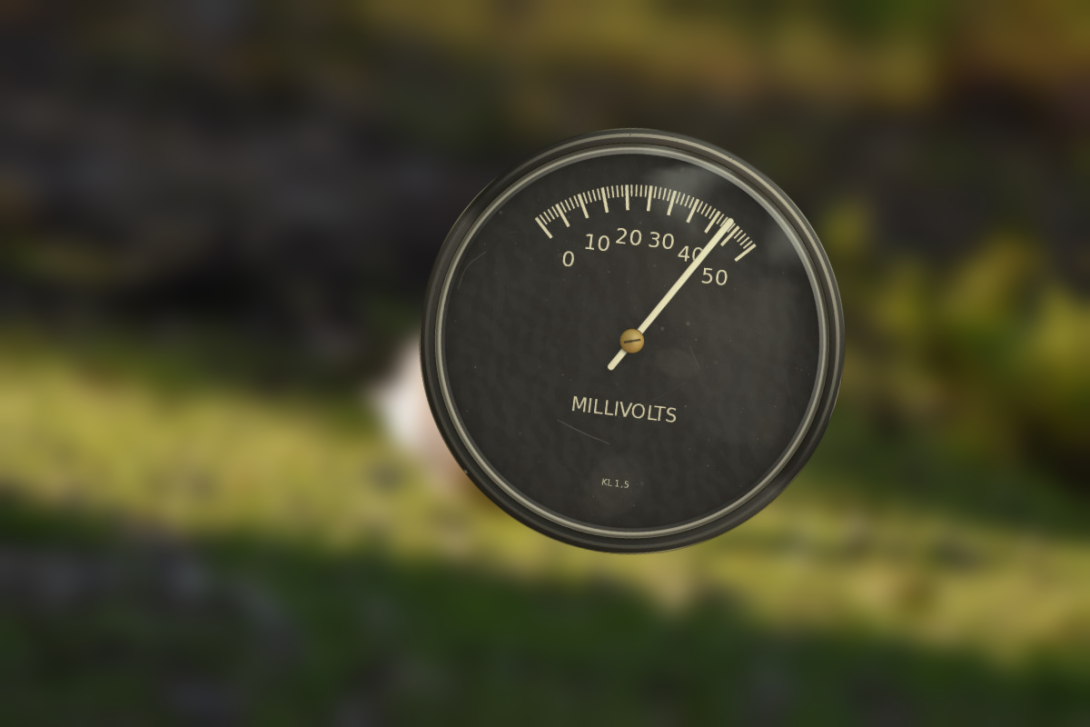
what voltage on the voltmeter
43 mV
